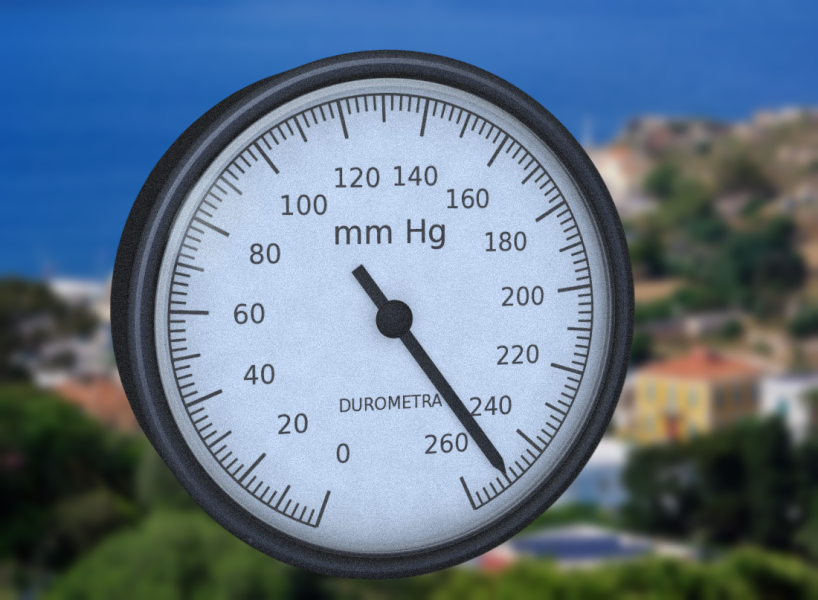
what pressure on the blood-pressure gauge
250 mmHg
